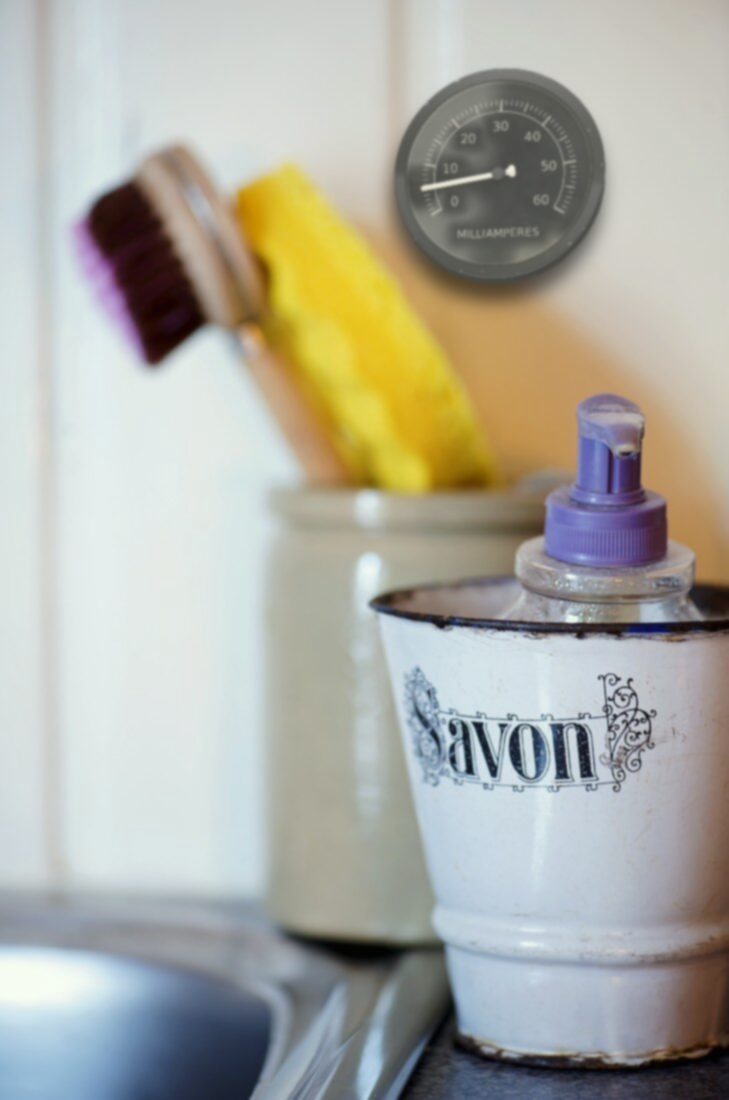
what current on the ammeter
5 mA
